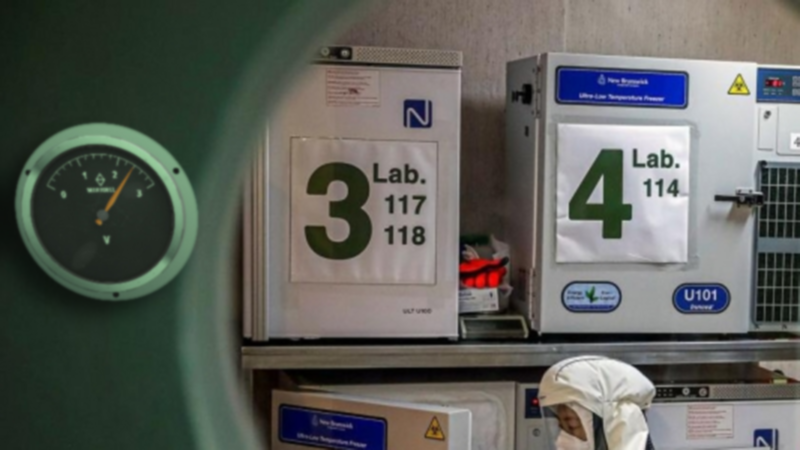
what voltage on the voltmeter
2.4 V
